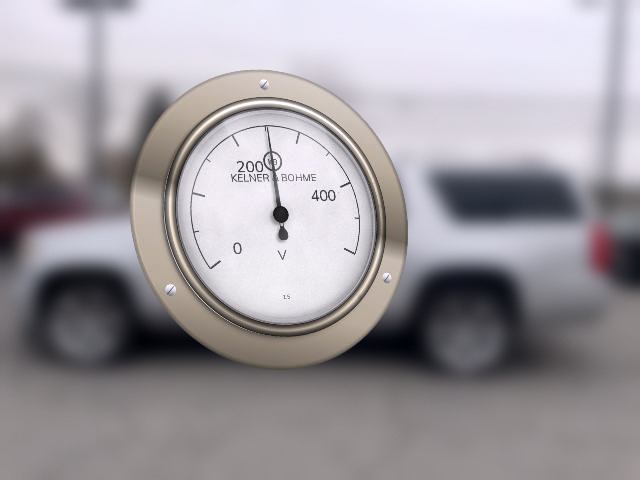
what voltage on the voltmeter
250 V
